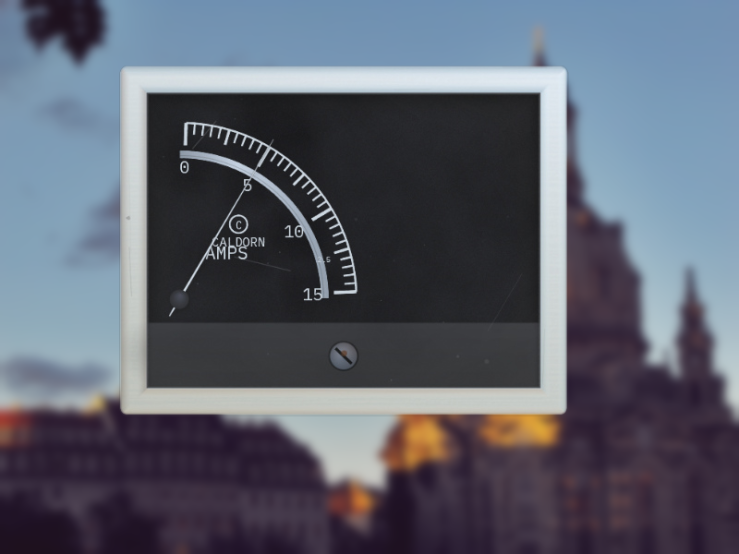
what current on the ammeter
5 A
